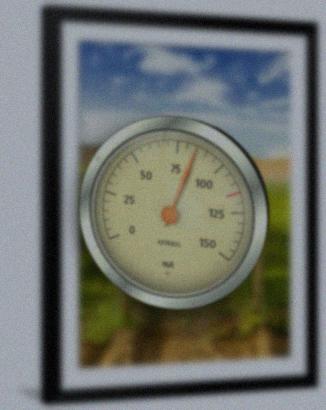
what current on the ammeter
85 mA
